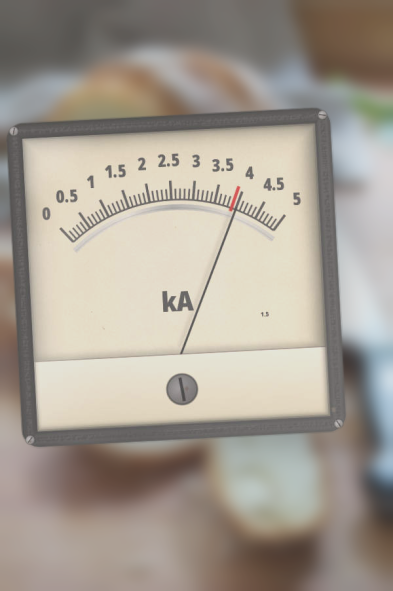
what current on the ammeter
4 kA
